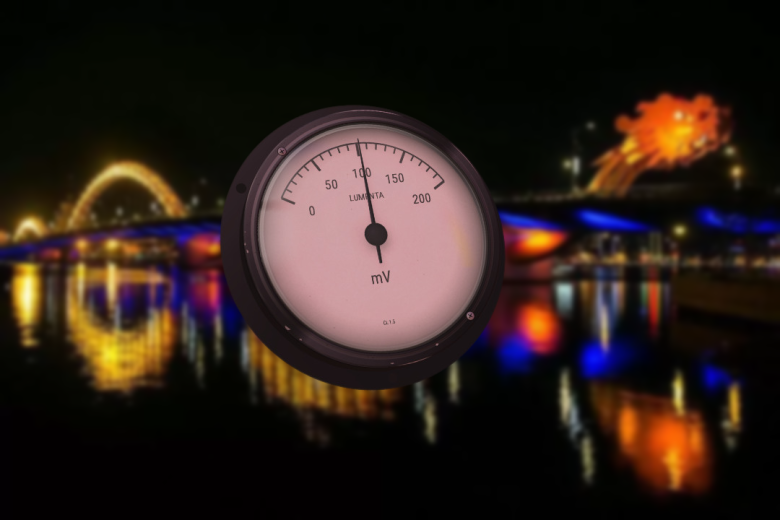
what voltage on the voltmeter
100 mV
